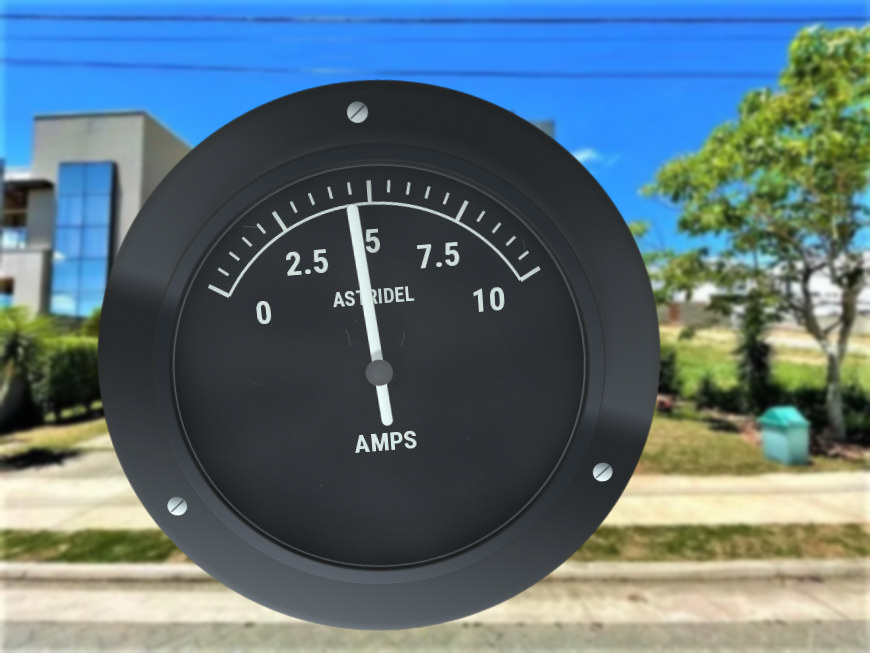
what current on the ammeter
4.5 A
